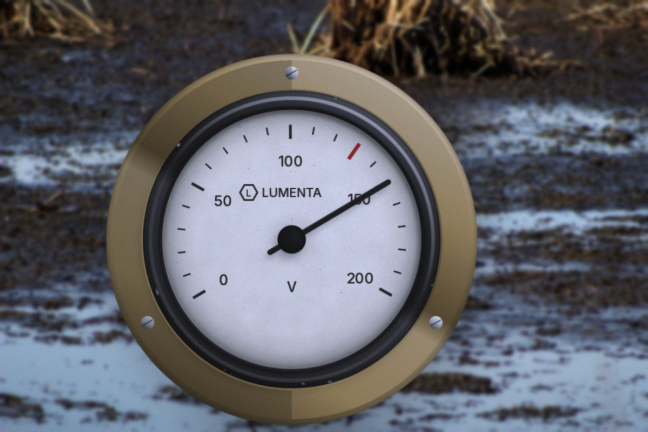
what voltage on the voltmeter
150 V
